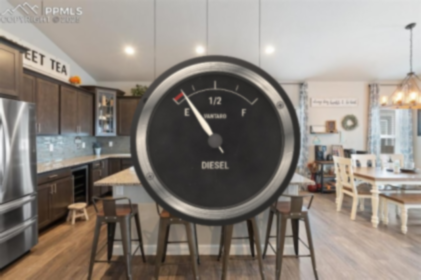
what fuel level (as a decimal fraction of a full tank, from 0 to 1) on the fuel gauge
0.125
